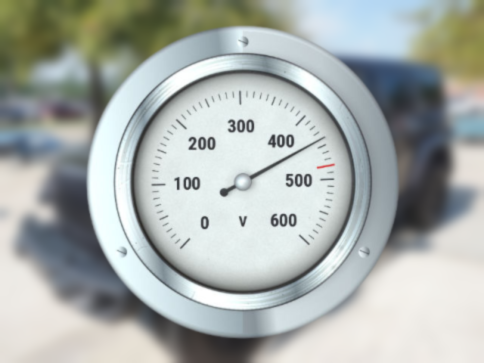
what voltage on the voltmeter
440 V
